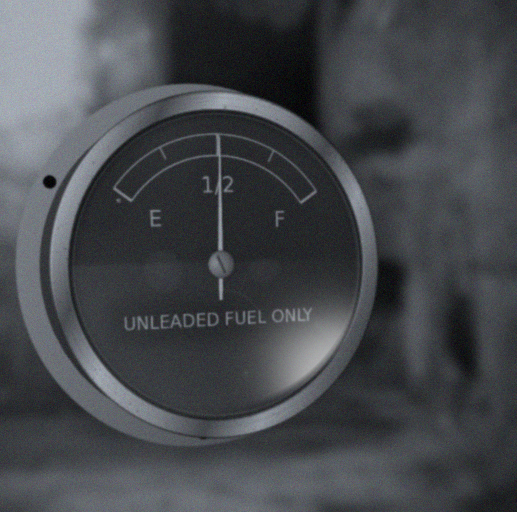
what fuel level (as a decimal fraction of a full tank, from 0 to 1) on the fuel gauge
0.5
